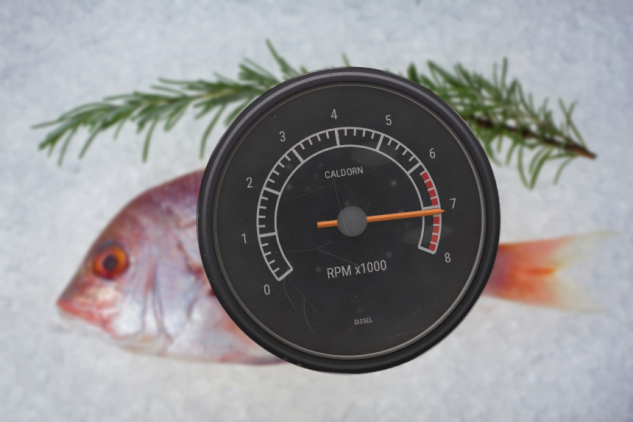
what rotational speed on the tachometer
7100 rpm
